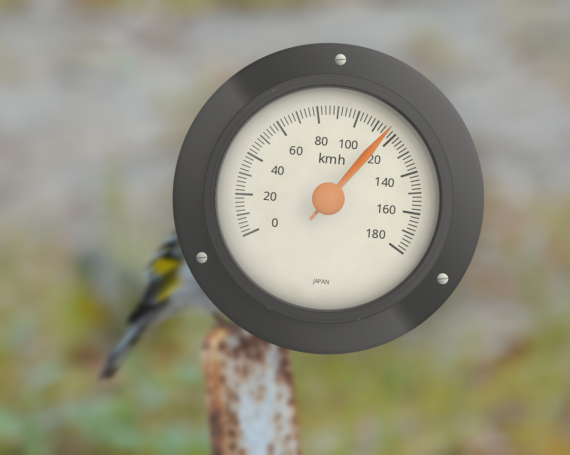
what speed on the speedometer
116 km/h
